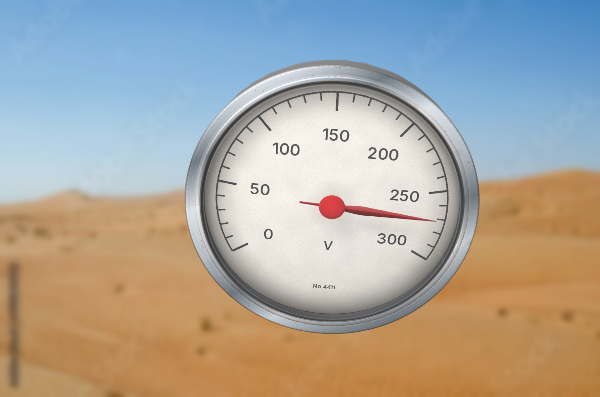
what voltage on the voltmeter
270 V
